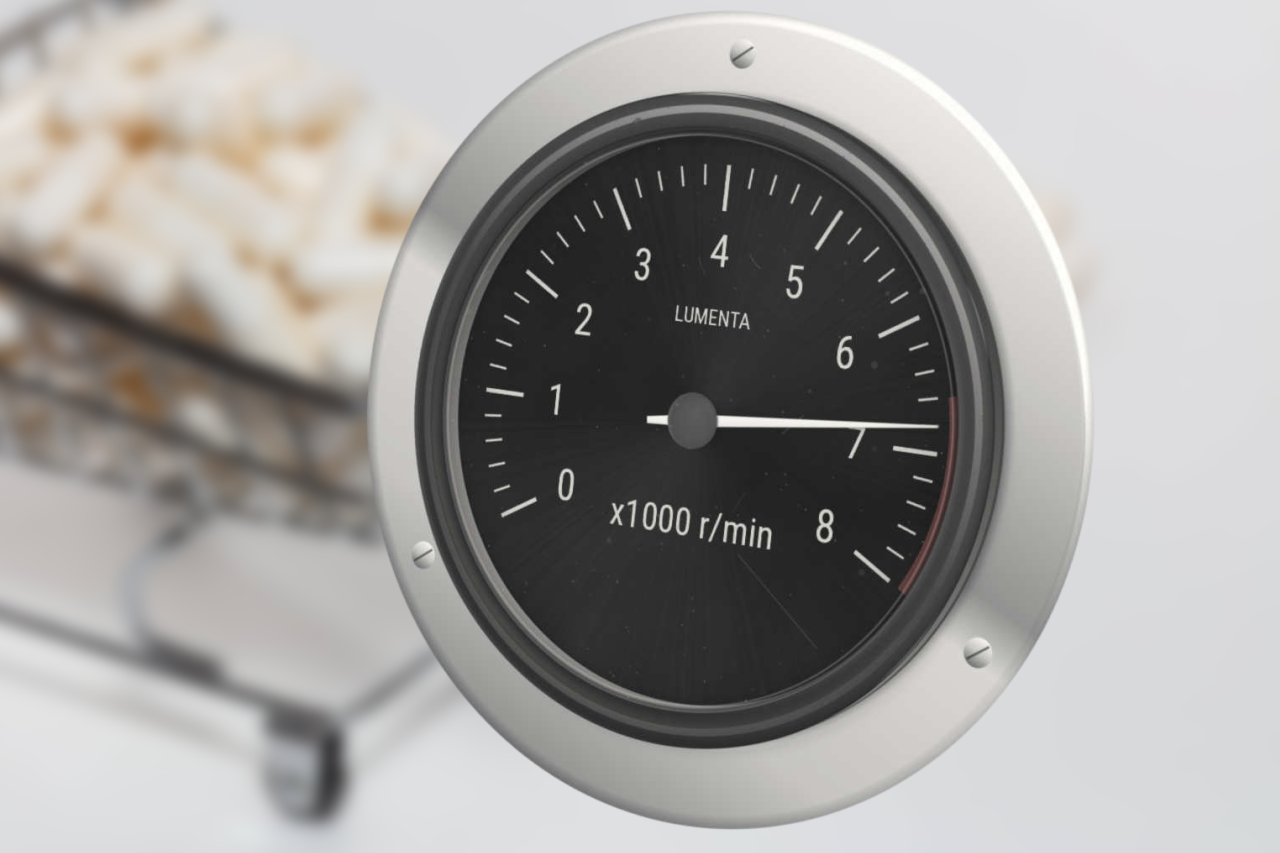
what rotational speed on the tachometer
6800 rpm
